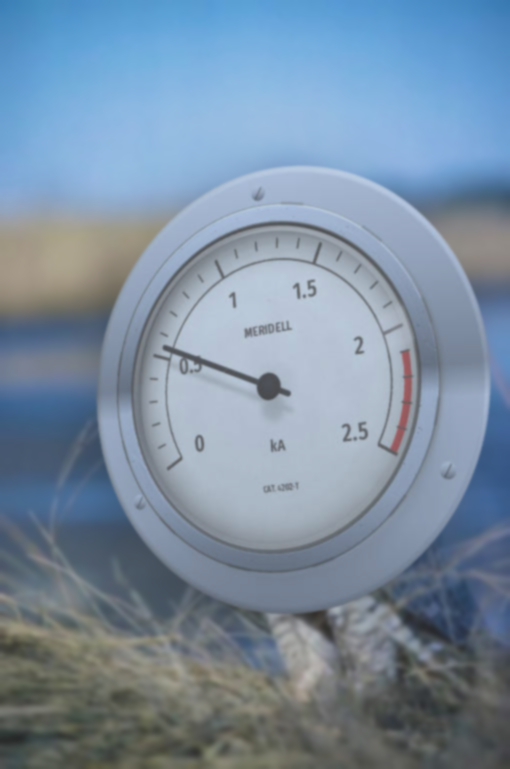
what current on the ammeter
0.55 kA
